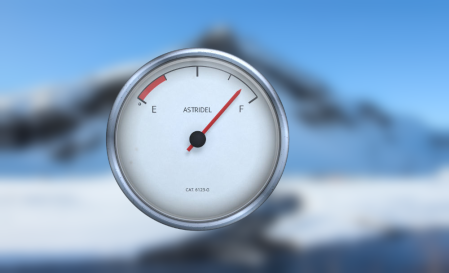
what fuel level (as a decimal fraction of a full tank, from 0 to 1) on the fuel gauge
0.875
